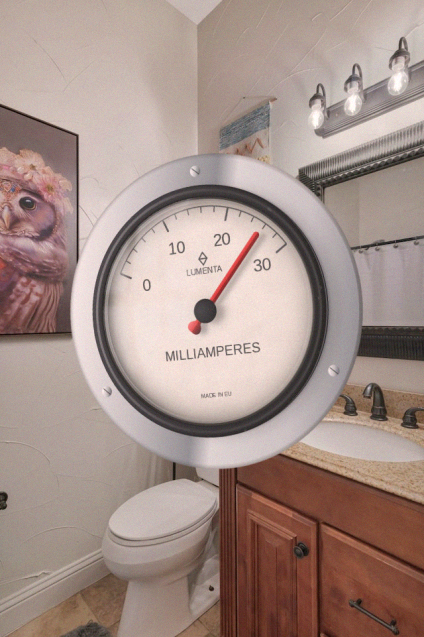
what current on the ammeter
26 mA
